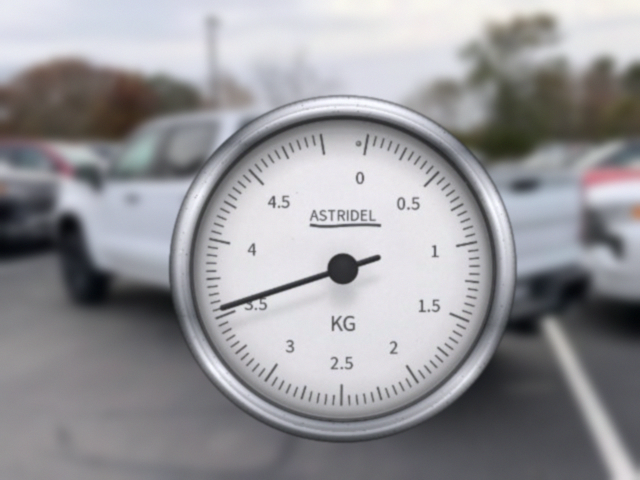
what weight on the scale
3.55 kg
